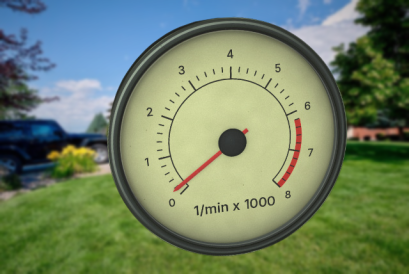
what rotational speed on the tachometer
200 rpm
